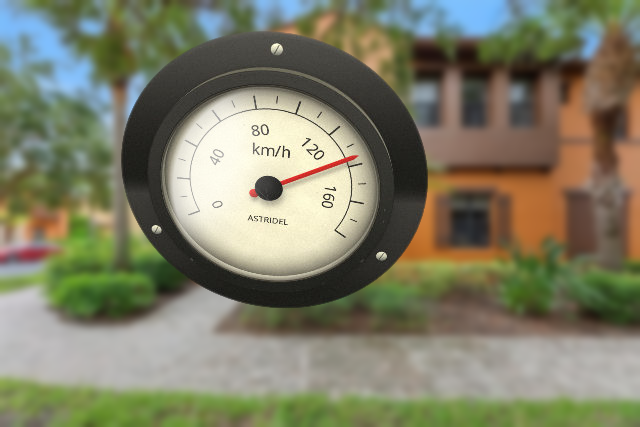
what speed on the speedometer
135 km/h
